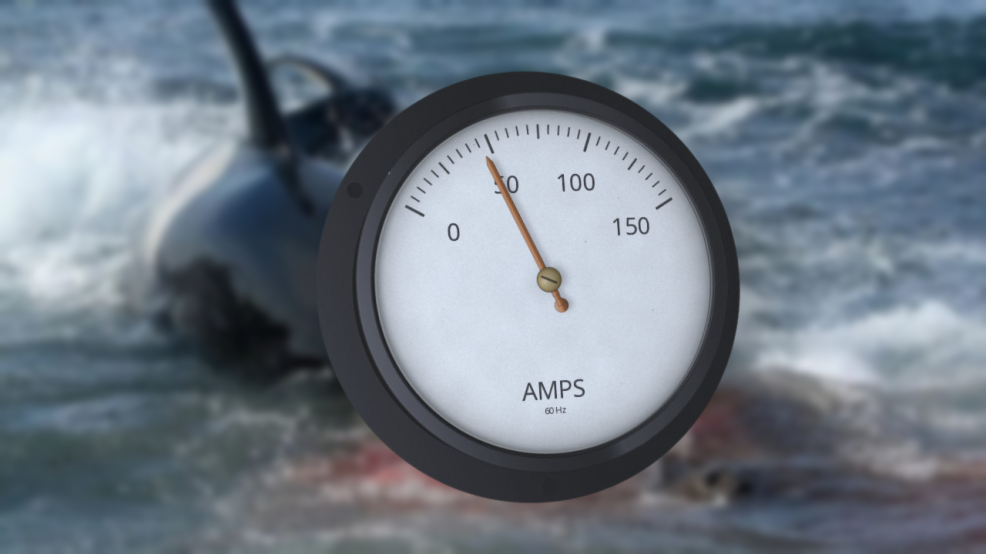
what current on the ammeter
45 A
